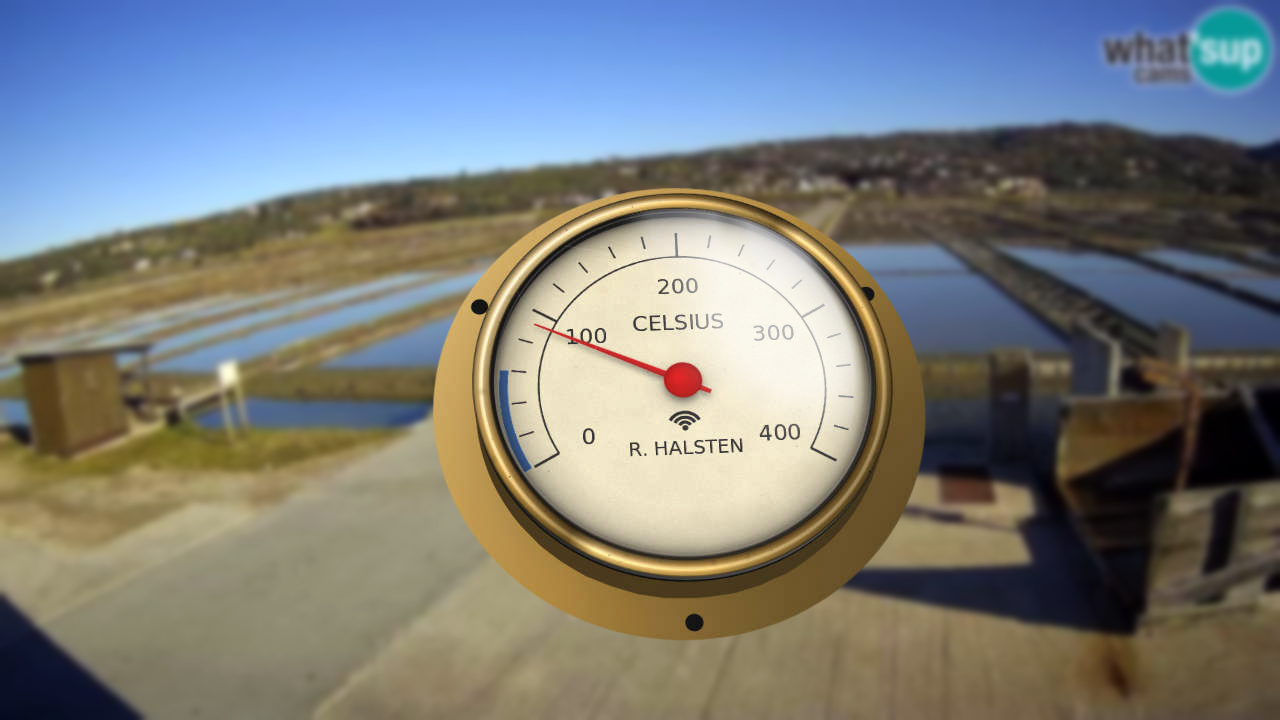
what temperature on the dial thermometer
90 °C
